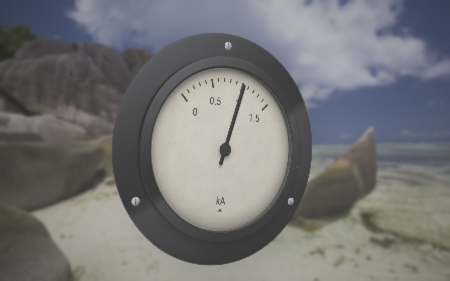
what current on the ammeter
1 kA
